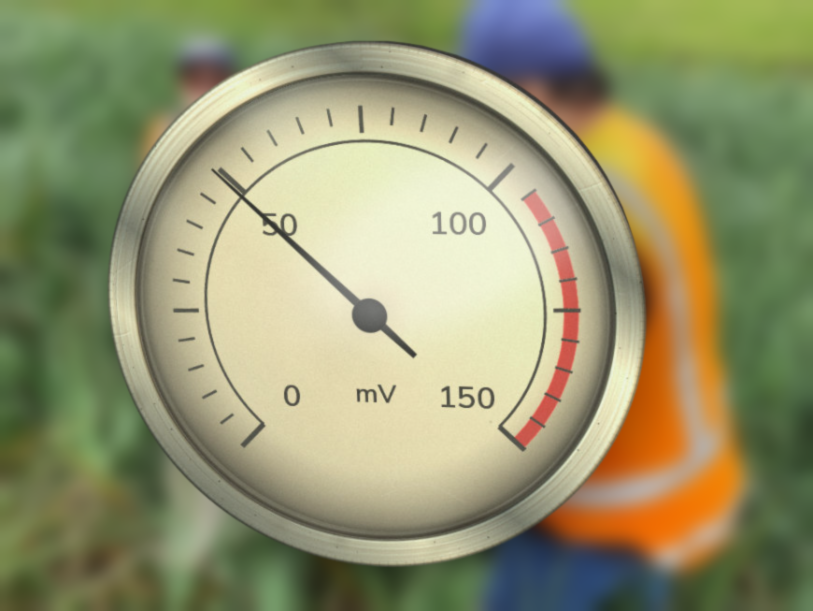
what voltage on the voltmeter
50 mV
